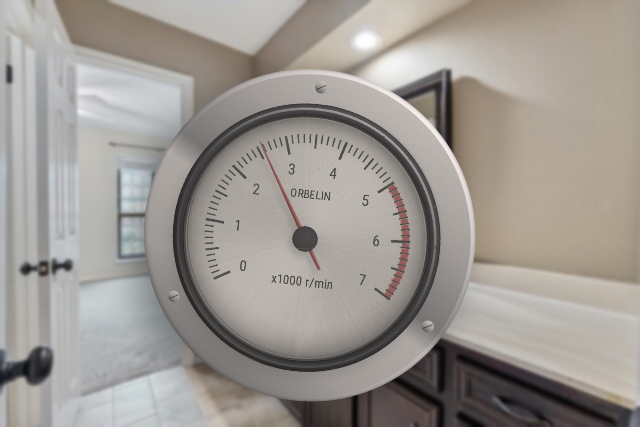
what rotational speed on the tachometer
2600 rpm
